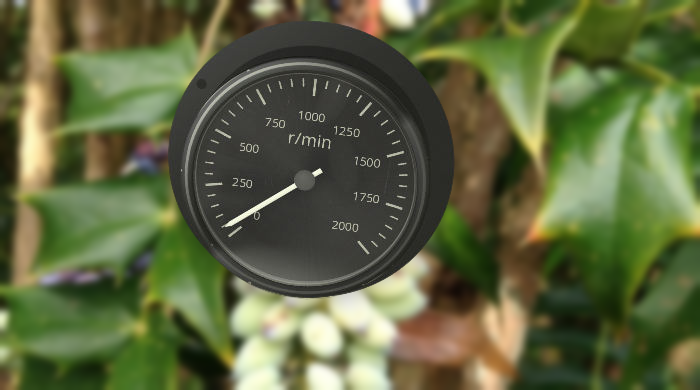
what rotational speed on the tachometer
50 rpm
